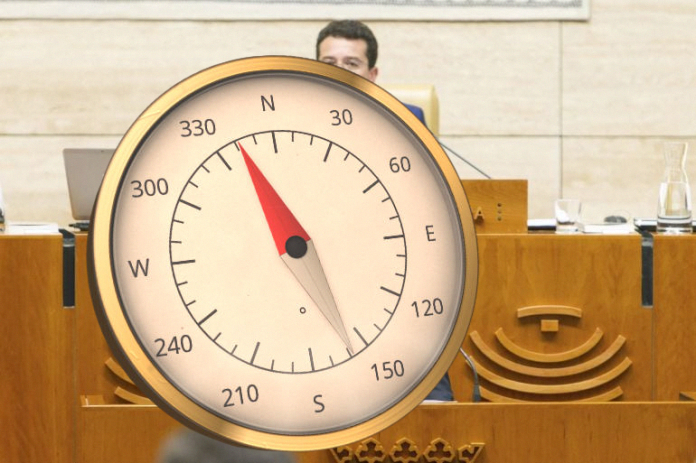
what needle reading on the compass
340 °
